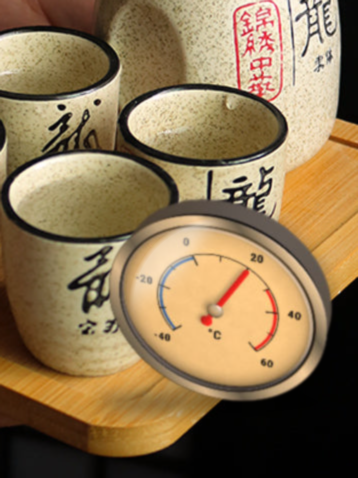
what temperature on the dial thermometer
20 °C
